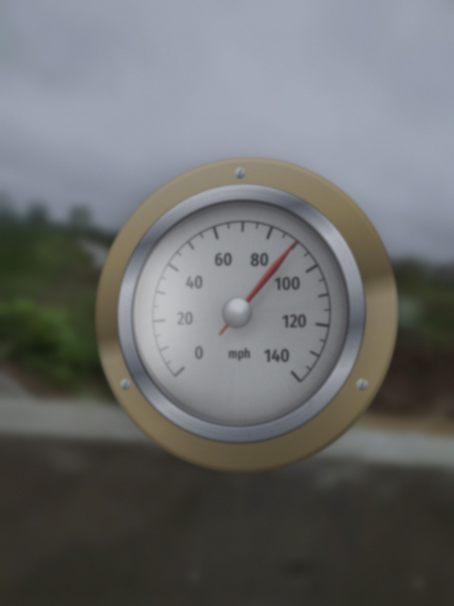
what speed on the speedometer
90 mph
